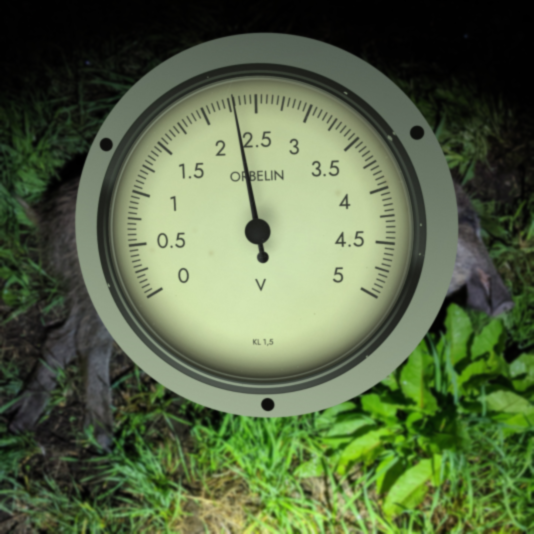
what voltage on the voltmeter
2.3 V
